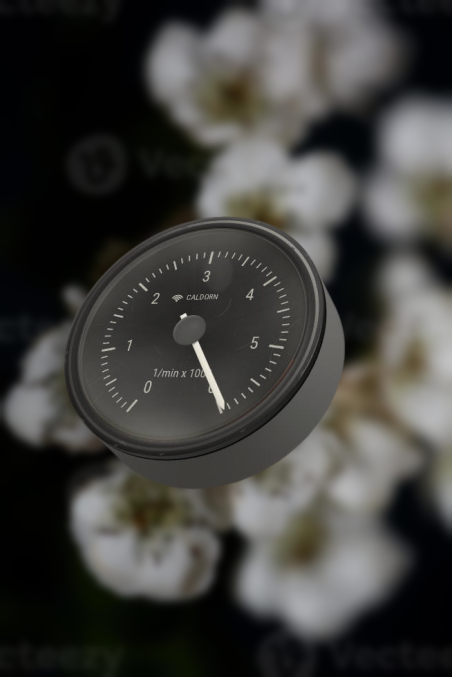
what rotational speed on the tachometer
5950 rpm
